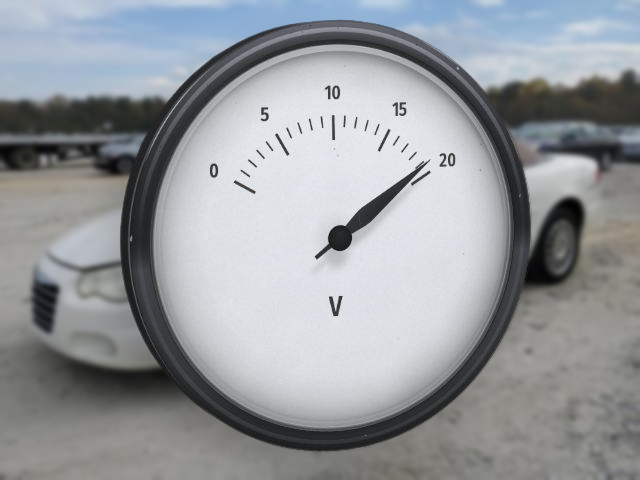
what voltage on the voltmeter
19 V
